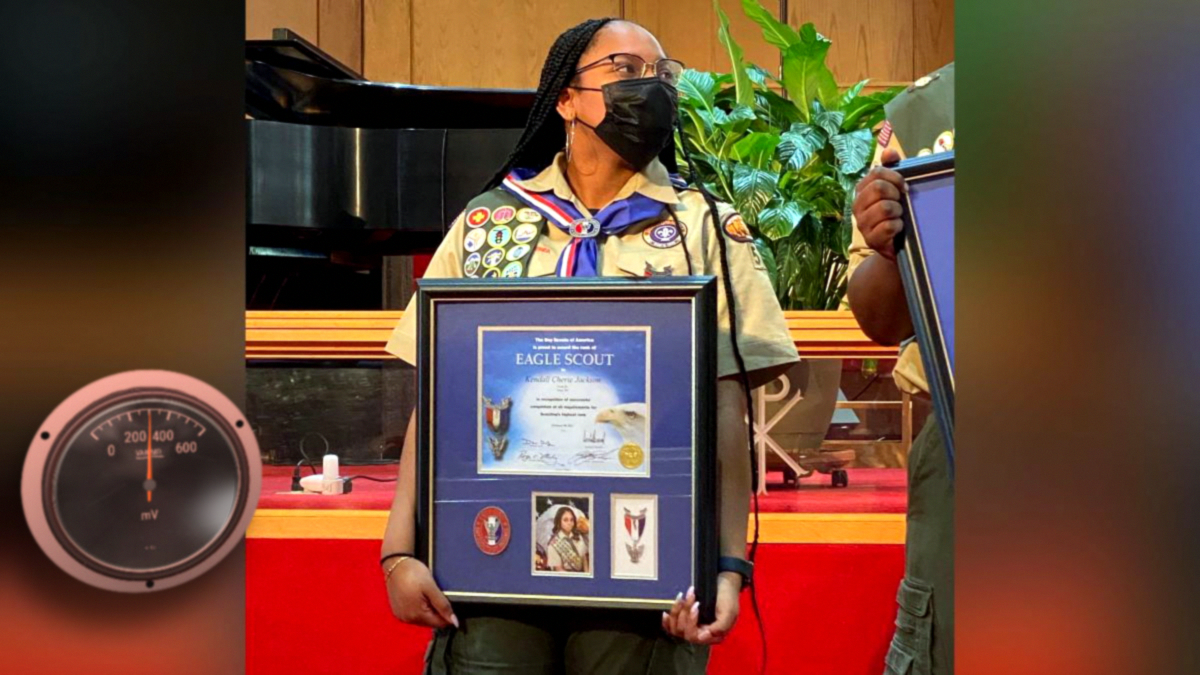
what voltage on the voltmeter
300 mV
